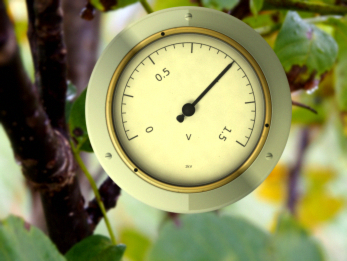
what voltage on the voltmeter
1 V
